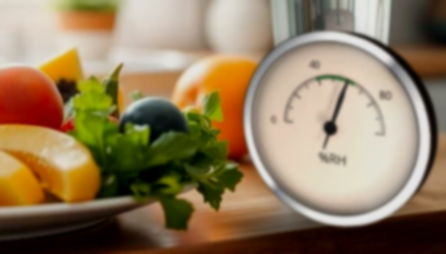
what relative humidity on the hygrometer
60 %
